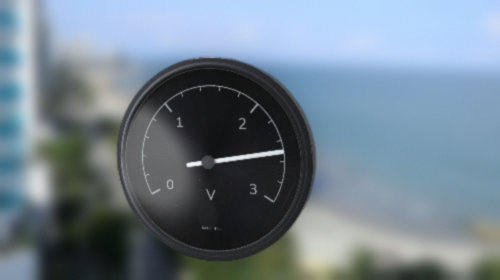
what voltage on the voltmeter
2.5 V
